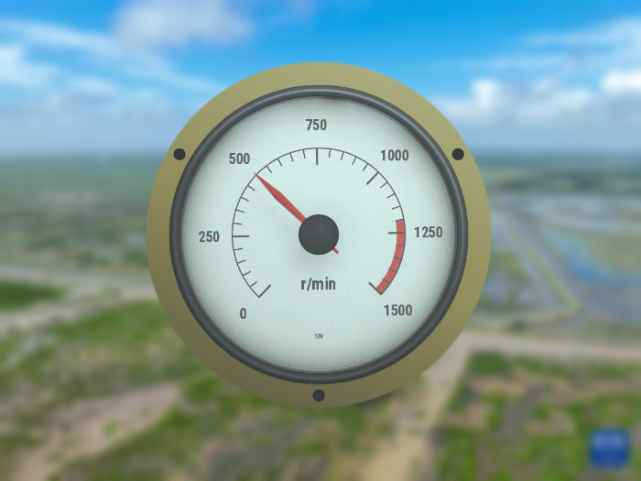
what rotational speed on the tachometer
500 rpm
